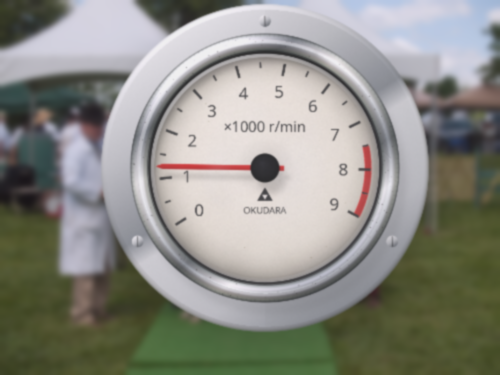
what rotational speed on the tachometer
1250 rpm
